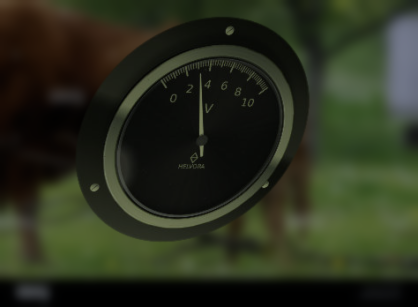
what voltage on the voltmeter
3 V
